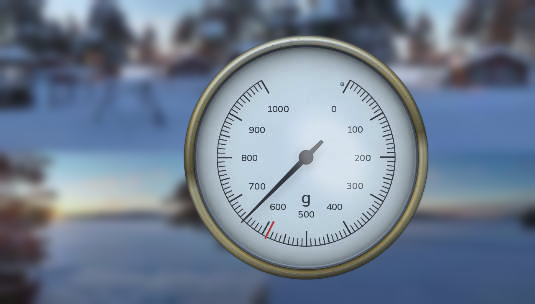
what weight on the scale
650 g
